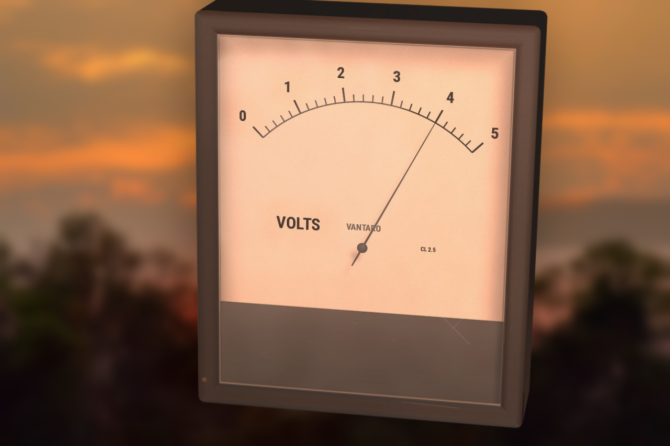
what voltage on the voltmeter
4 V
